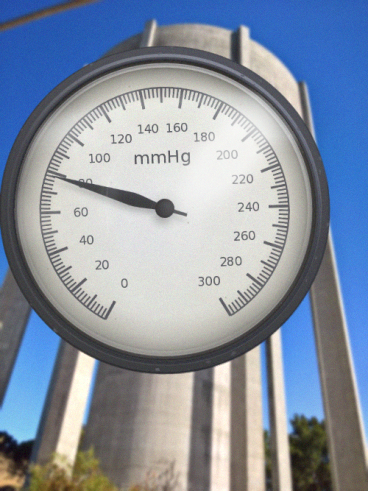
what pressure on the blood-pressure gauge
78 mmHg
